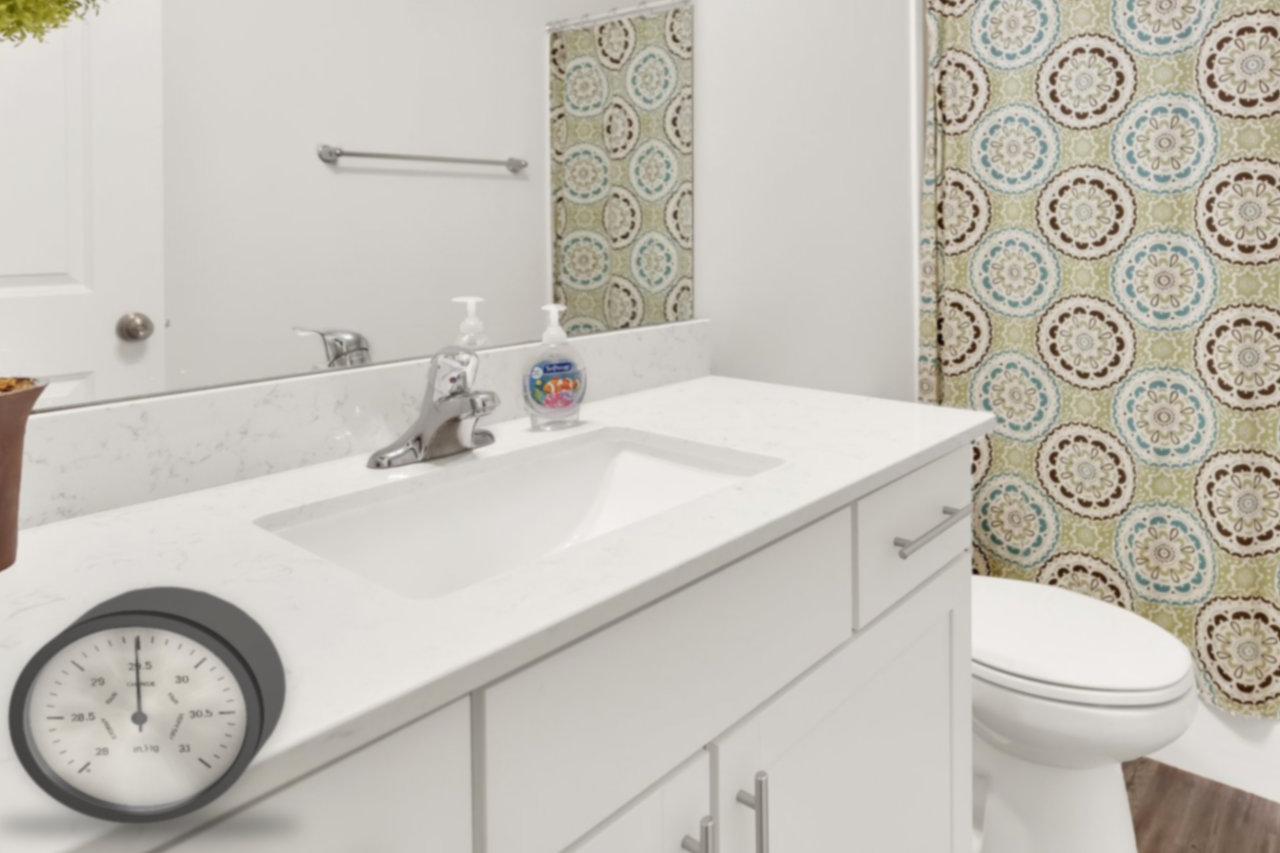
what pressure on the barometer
29.5 inHg
